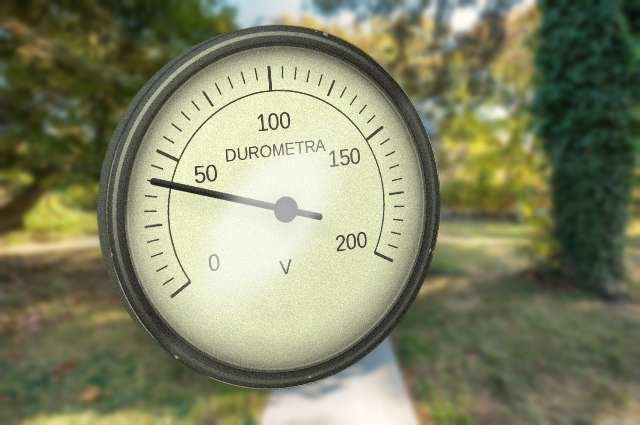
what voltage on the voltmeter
40 V
